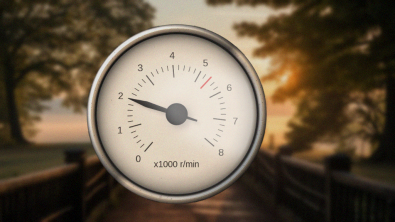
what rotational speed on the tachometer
2000 rpm
